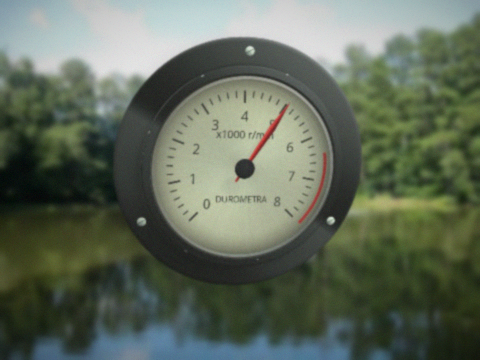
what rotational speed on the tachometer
5000 rpm
